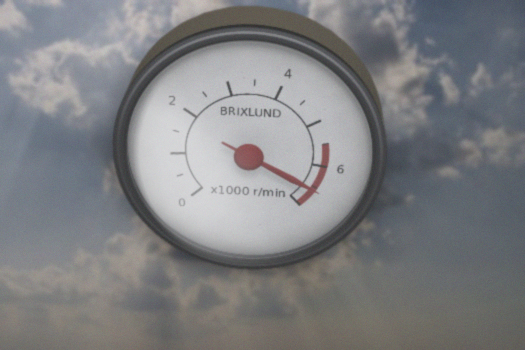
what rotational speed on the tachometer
6500 rpm
